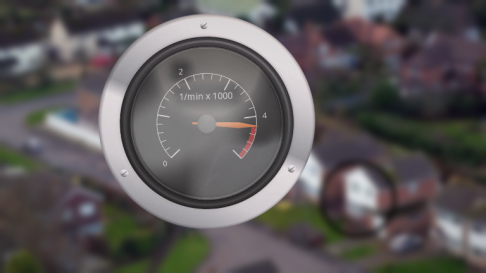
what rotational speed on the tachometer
4200 rpm
